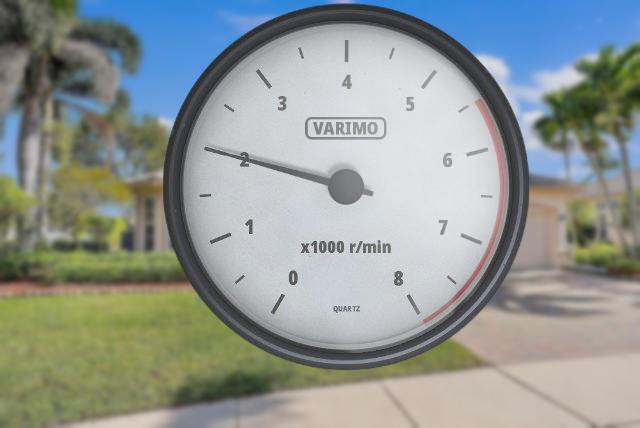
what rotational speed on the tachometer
2000 rpm
